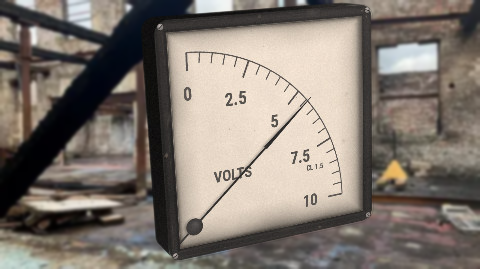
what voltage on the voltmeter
5.5 V
